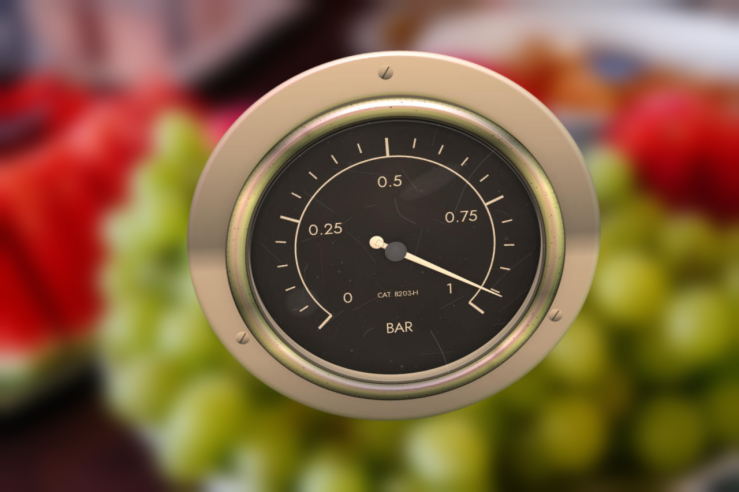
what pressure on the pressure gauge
0.95 bar
